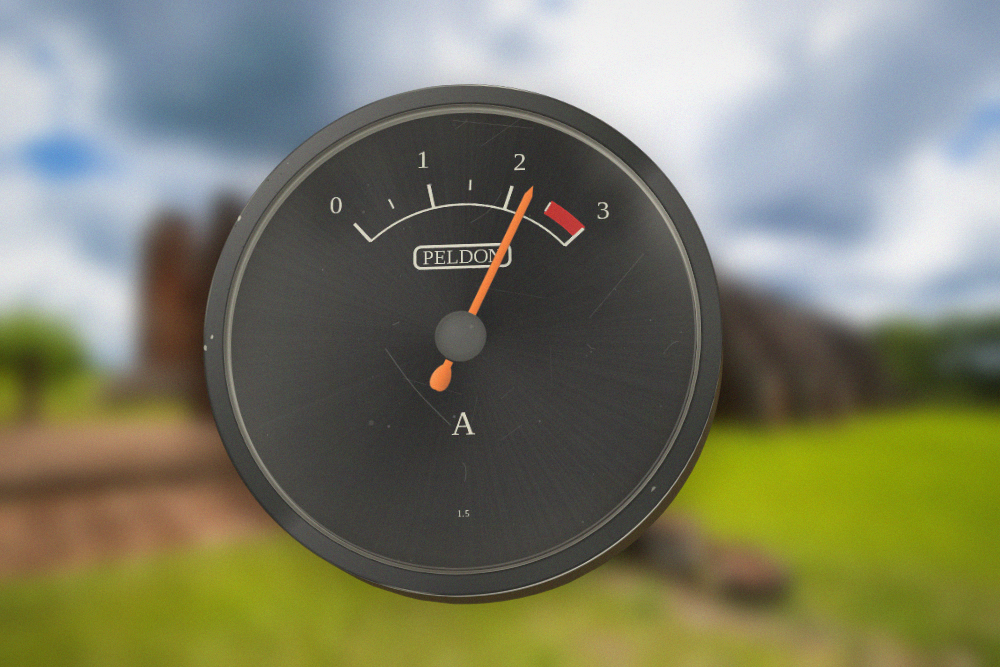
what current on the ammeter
2.25 A
